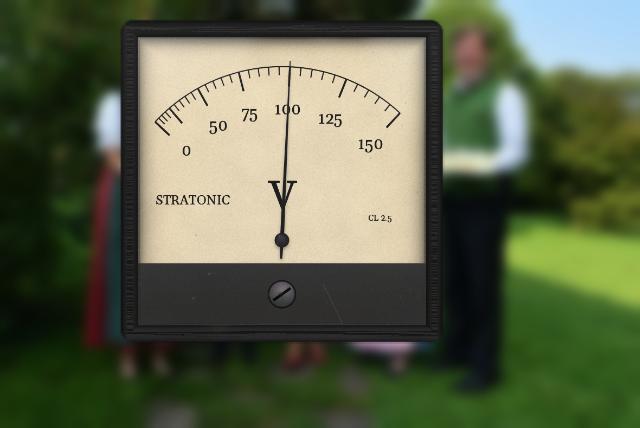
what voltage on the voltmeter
100 V
